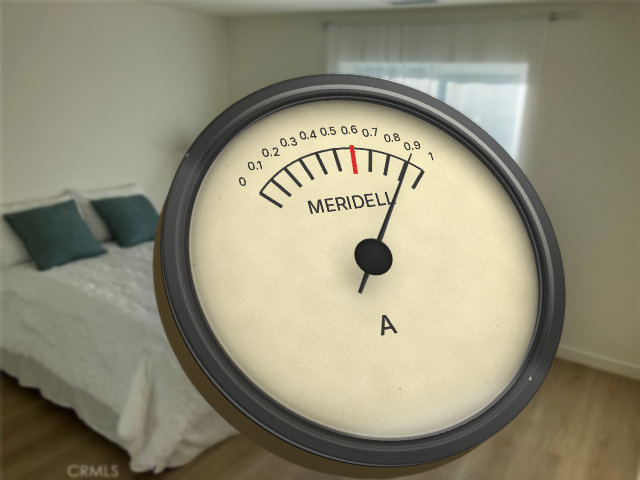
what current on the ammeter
0.9 A
